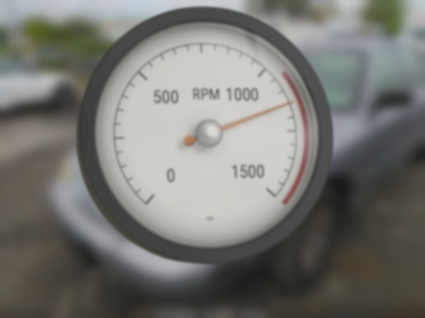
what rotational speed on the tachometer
1150 rpm
